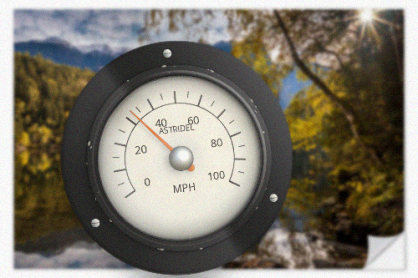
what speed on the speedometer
32.5 mph
